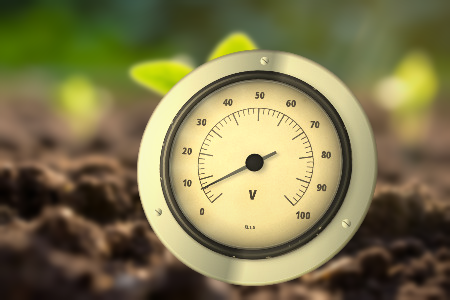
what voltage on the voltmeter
6 V
